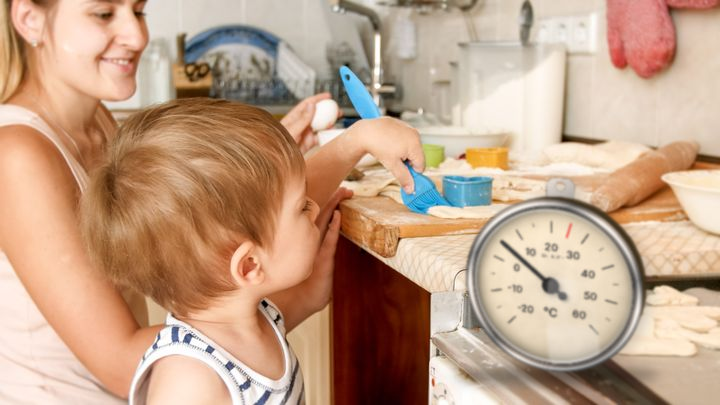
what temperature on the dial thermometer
5 °C
